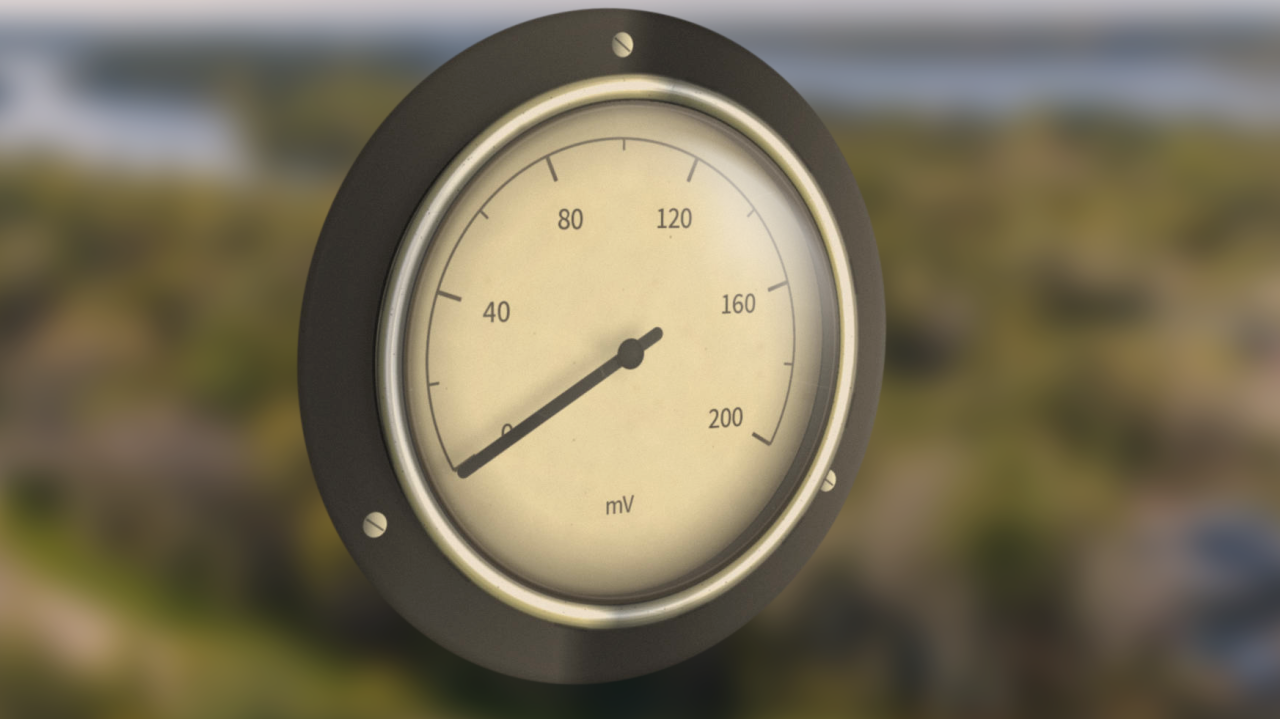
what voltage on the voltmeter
0 mV
